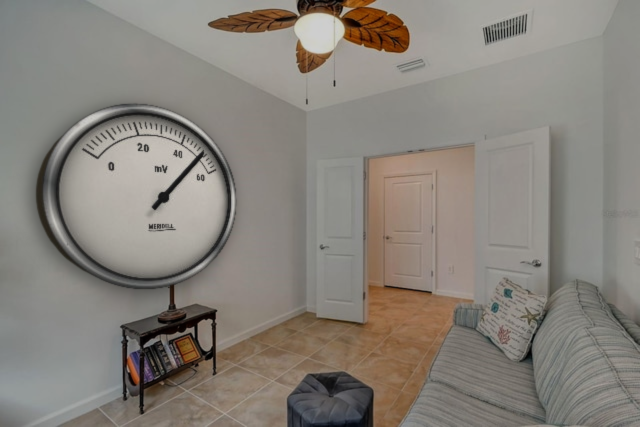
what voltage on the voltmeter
50 mV
